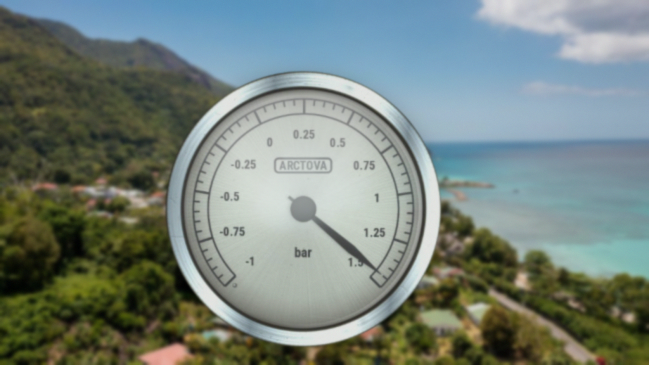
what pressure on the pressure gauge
1.45 bar
